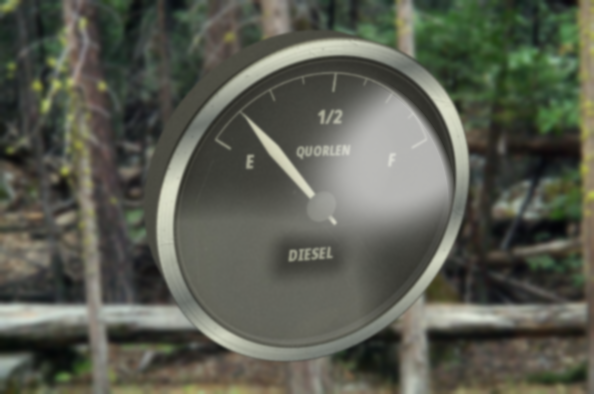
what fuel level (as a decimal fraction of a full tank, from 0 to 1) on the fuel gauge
0.125
